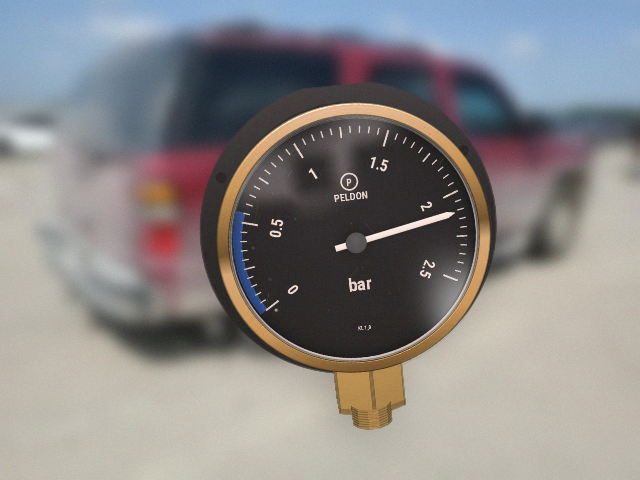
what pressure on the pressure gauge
2.1 bar
